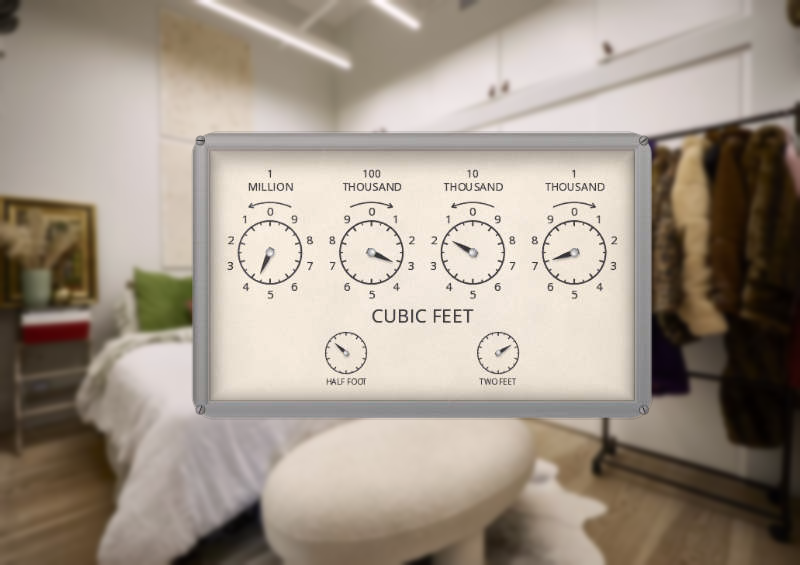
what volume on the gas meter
431700 ft³
